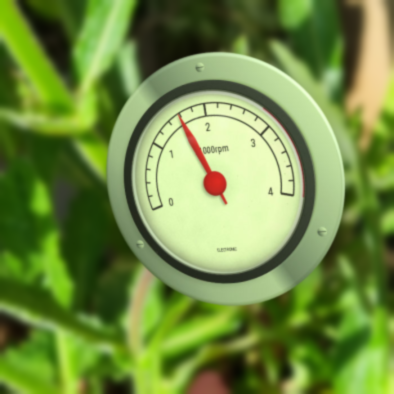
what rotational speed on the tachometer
1600 rpm
